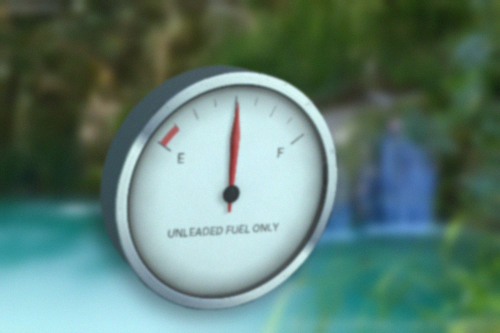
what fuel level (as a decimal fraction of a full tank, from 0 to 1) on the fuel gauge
0.5
